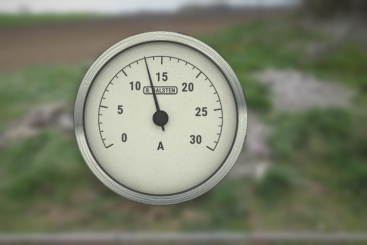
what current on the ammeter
13 A
